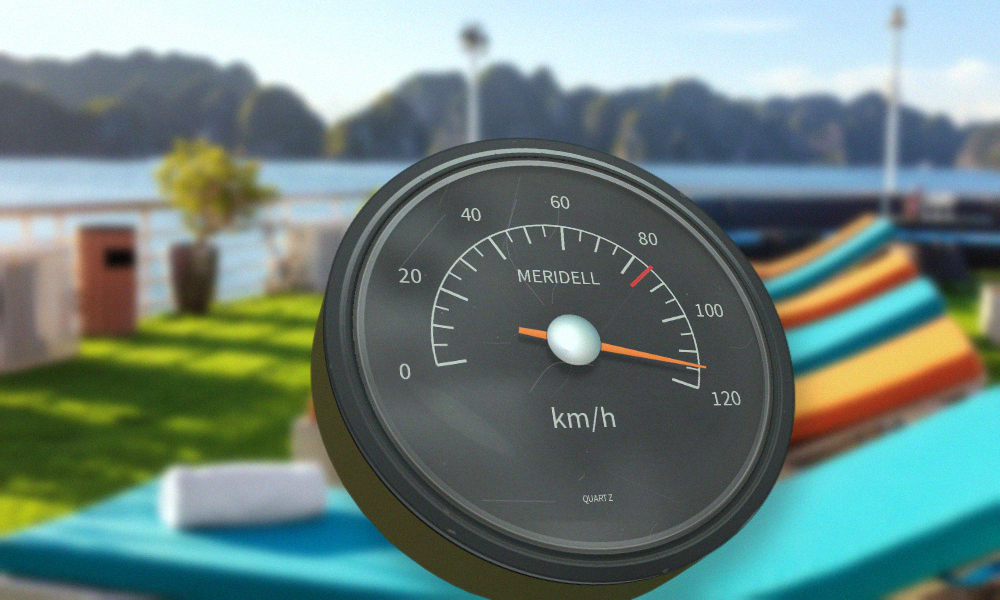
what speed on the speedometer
115 km/h
